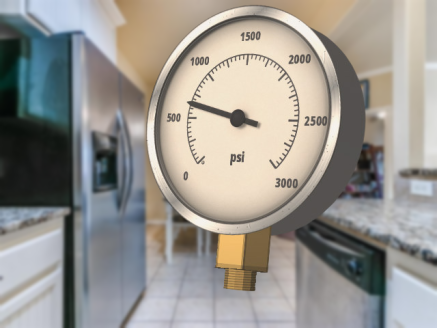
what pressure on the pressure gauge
650 psi
